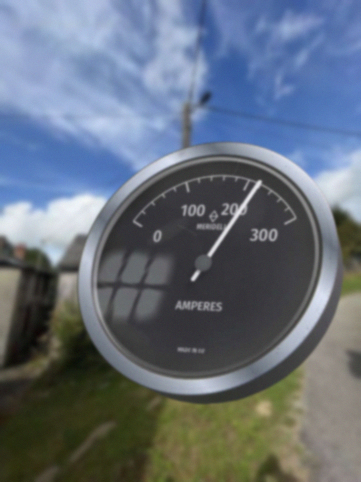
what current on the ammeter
220 A
